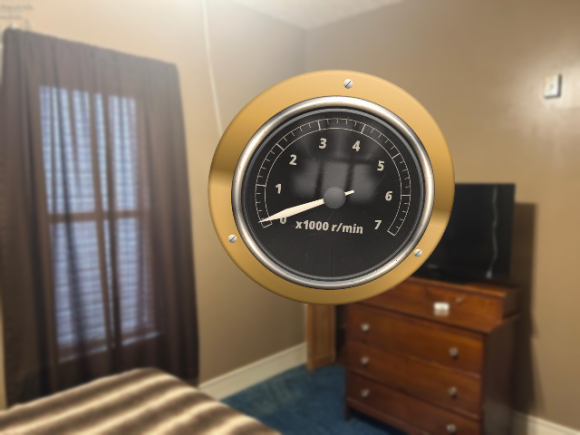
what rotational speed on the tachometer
200 rpm
